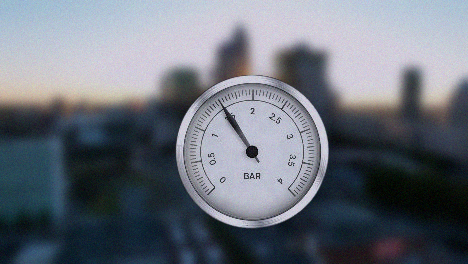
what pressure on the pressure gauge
1.5 bar
